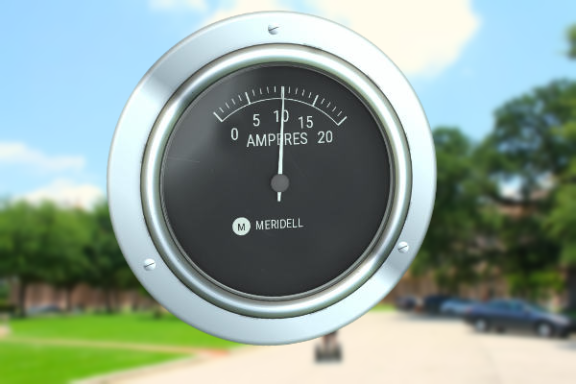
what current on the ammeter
10 A
